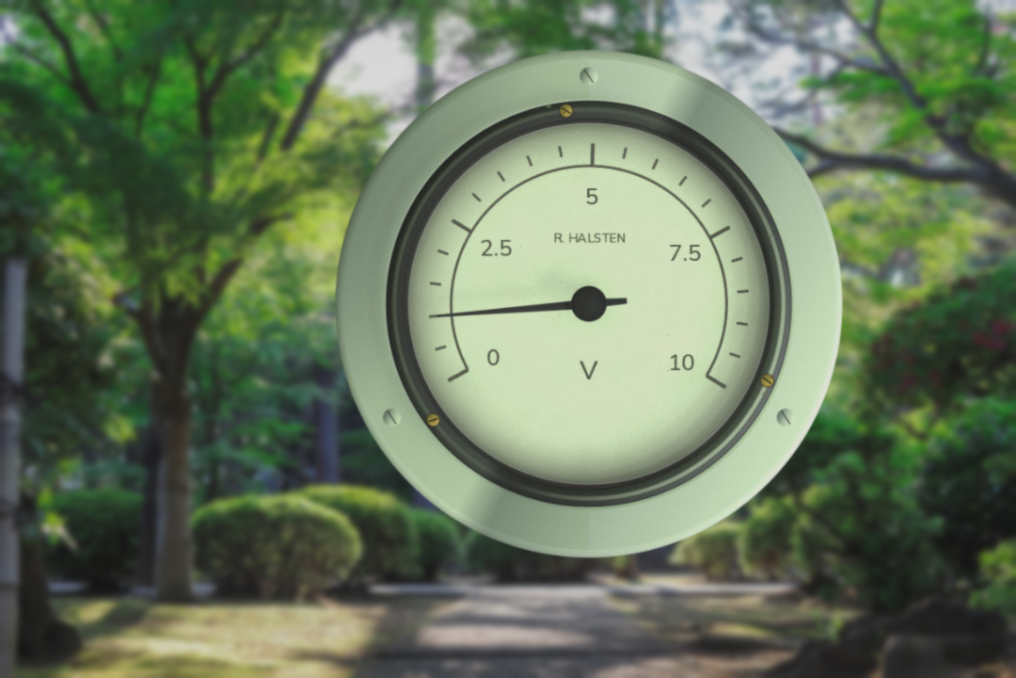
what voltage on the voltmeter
1 V
